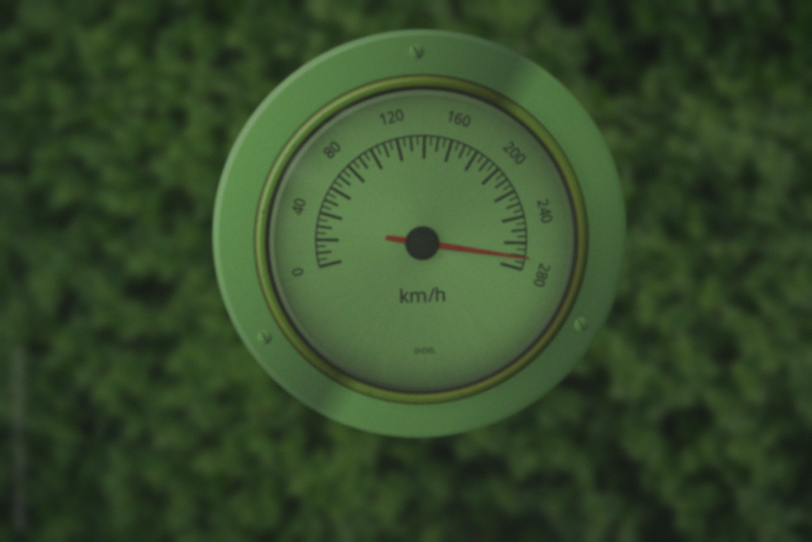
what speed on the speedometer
270 km/h
